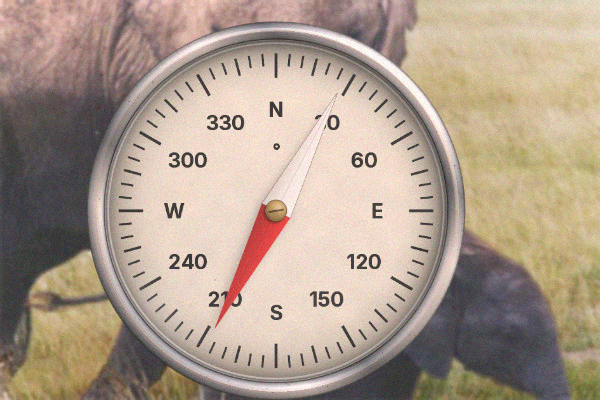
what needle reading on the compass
207.5 °
